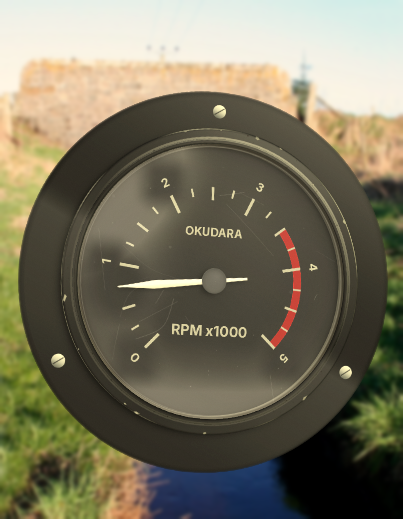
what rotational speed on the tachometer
750 rpm
